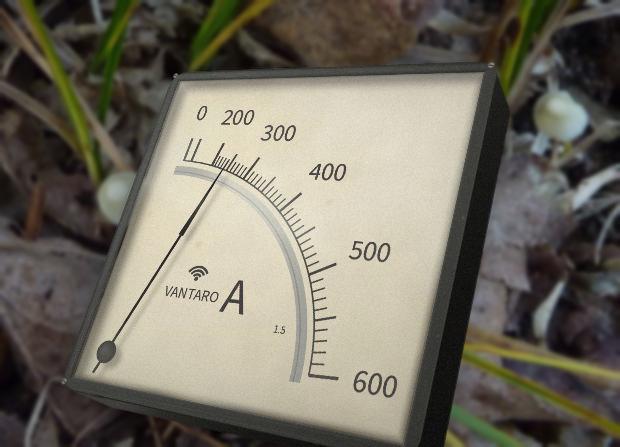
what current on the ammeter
250 A
